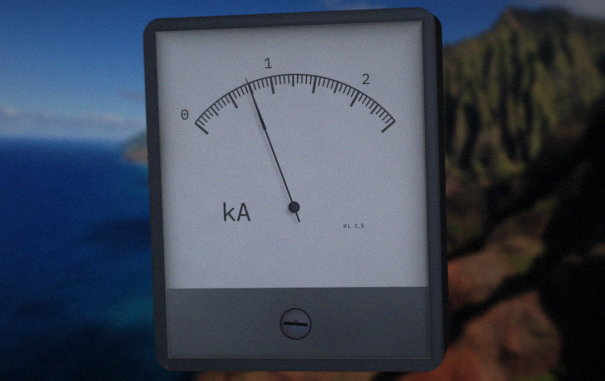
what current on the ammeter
0.75 kA
